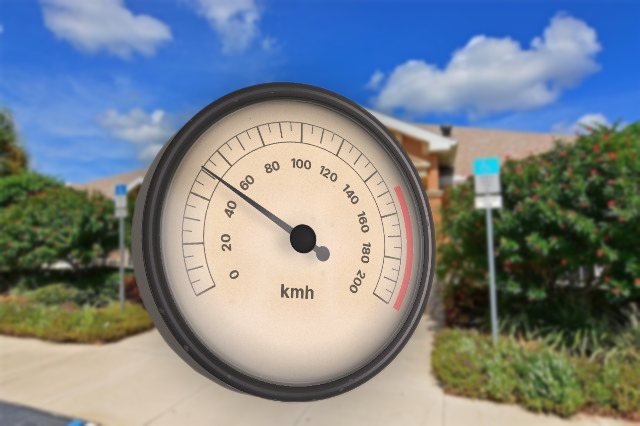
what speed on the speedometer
50 km/h
